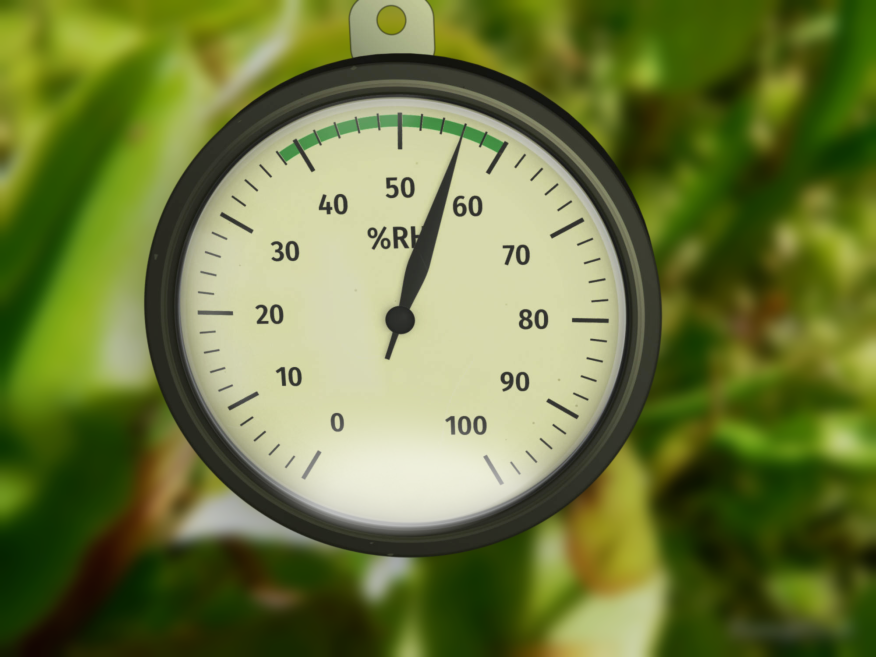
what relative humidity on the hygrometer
56 %
